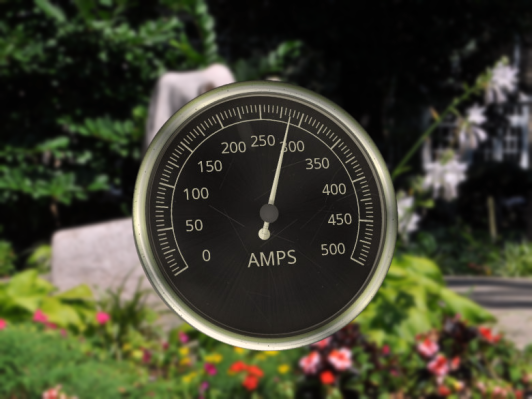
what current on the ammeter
285 A
